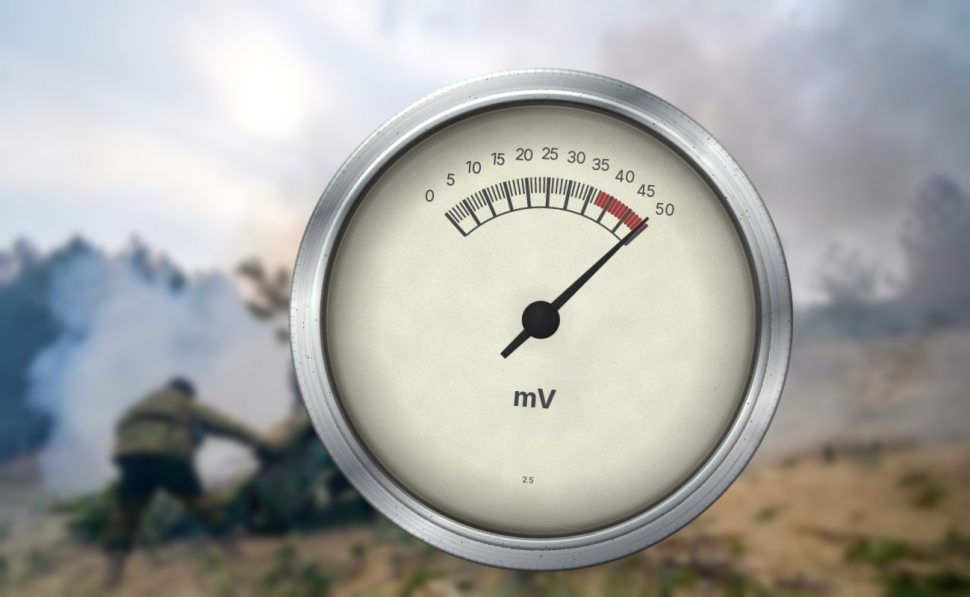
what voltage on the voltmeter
49 mV
